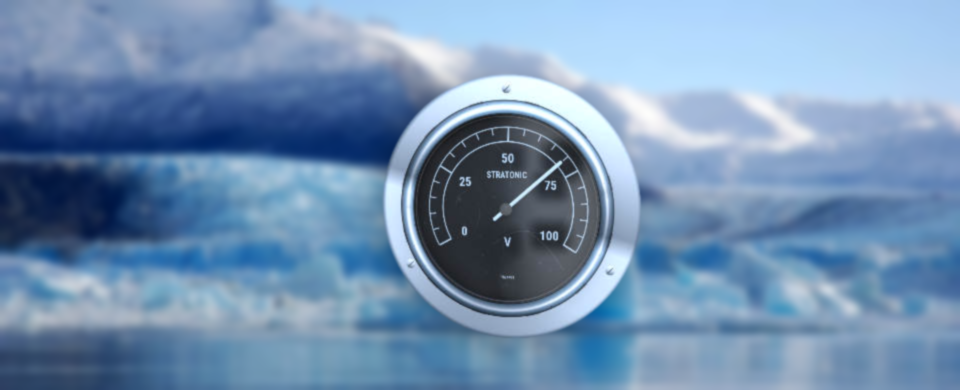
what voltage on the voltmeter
70 V
